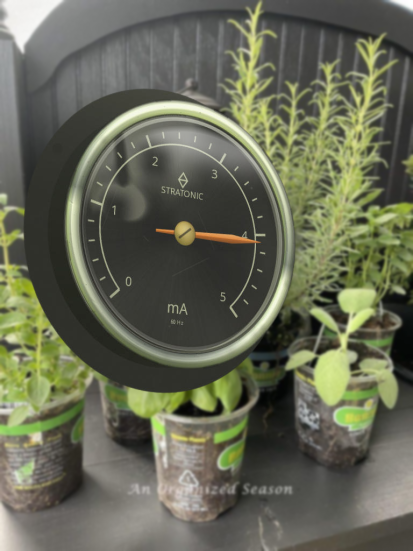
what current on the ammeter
4.1 mA
